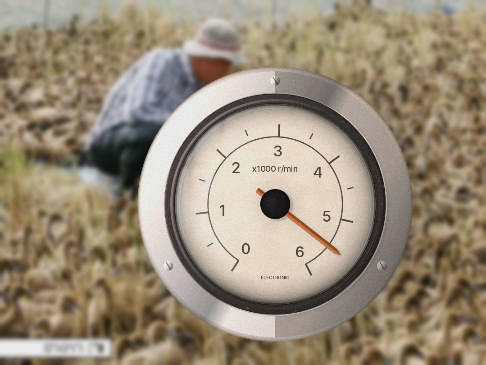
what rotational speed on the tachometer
5500 rpm
